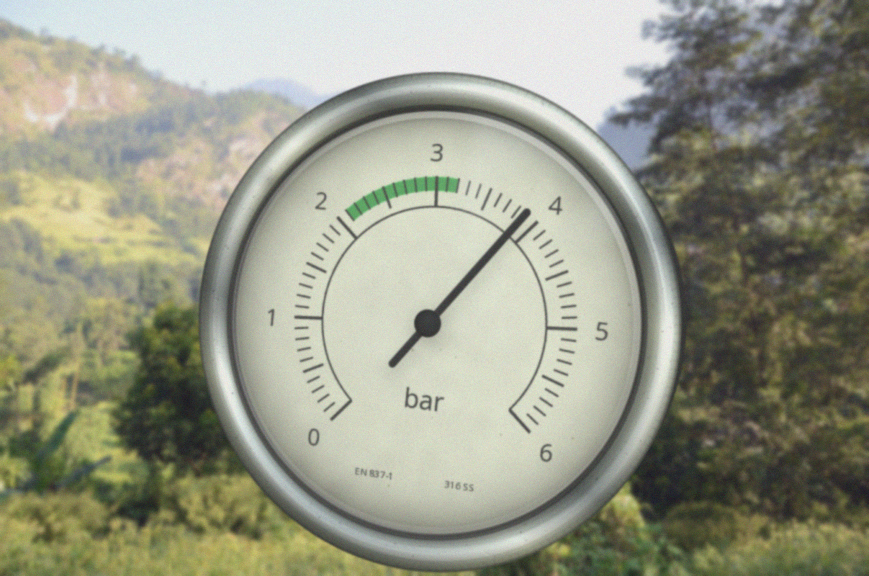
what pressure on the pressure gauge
3.9 bar
